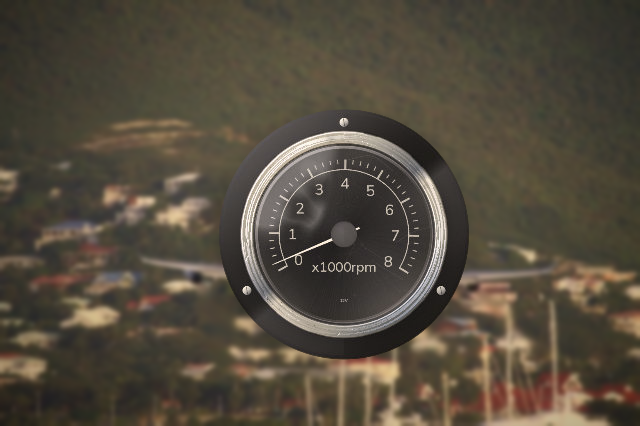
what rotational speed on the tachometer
200 rpm
